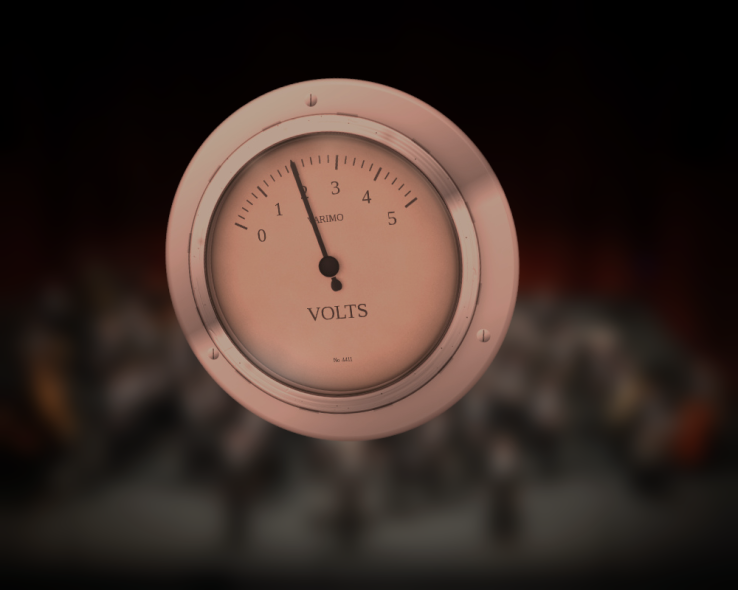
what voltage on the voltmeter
2 V
